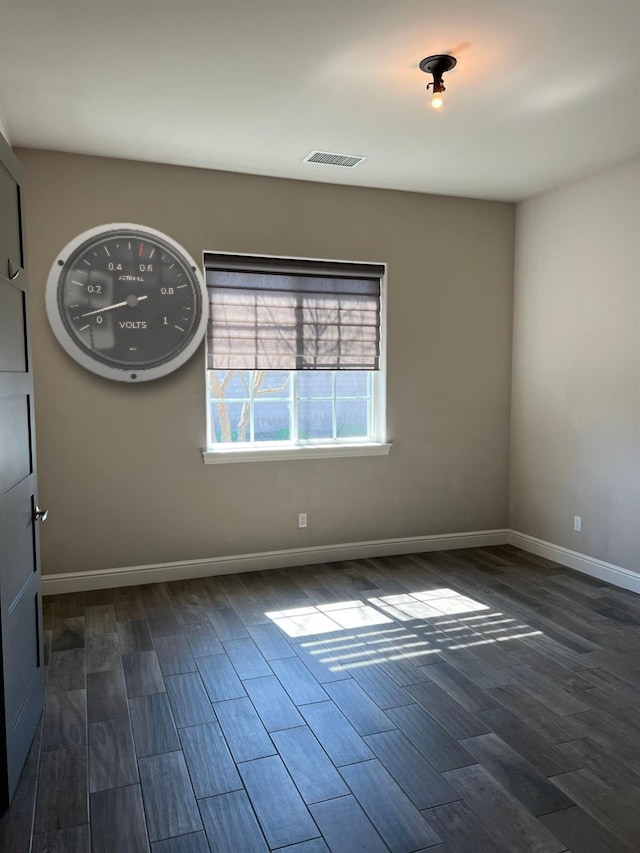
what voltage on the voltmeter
0.05 V
